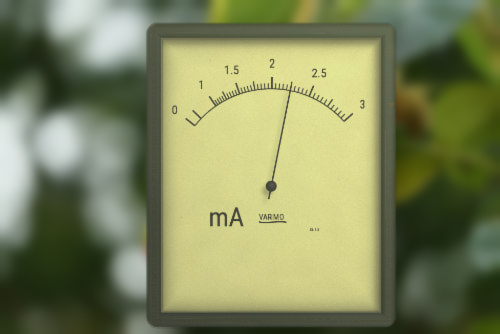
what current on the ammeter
2.25 mA
